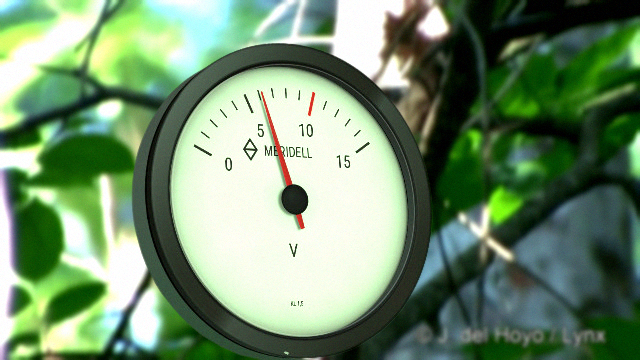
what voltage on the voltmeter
6 V
